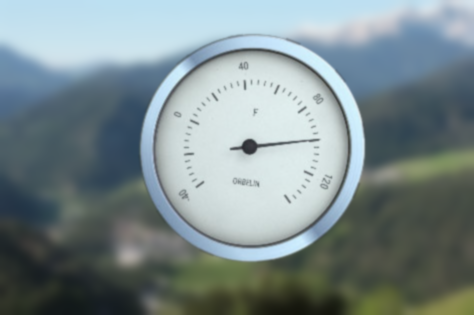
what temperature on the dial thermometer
100 °F
